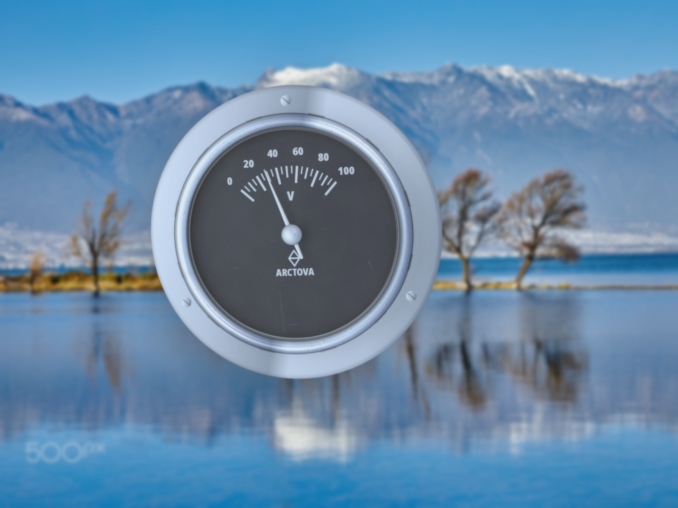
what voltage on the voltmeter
30 V
